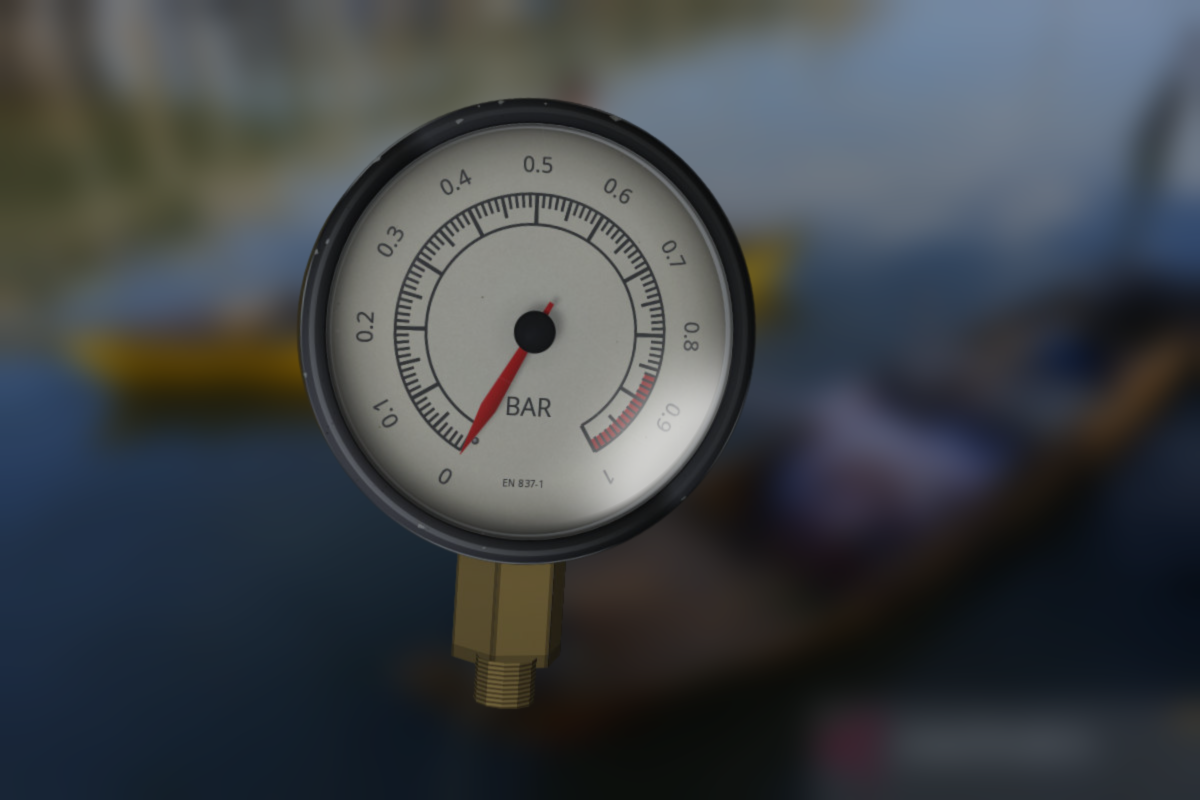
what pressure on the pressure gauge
0 bar
